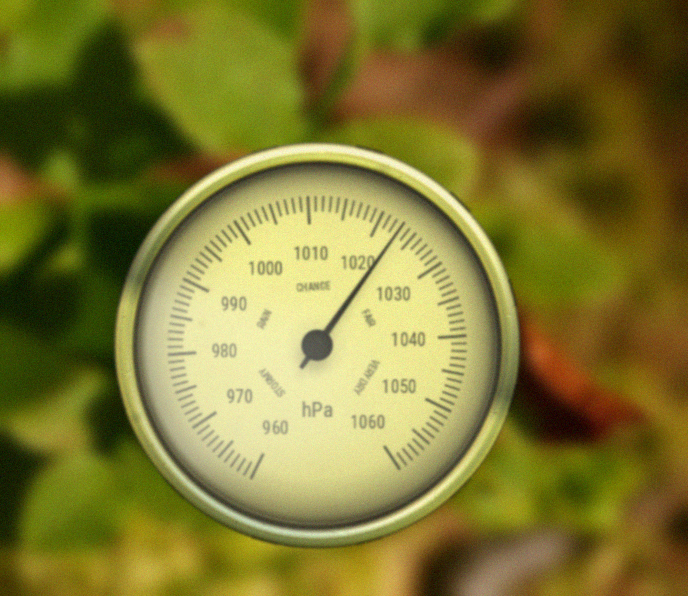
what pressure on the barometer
1023 hPa
